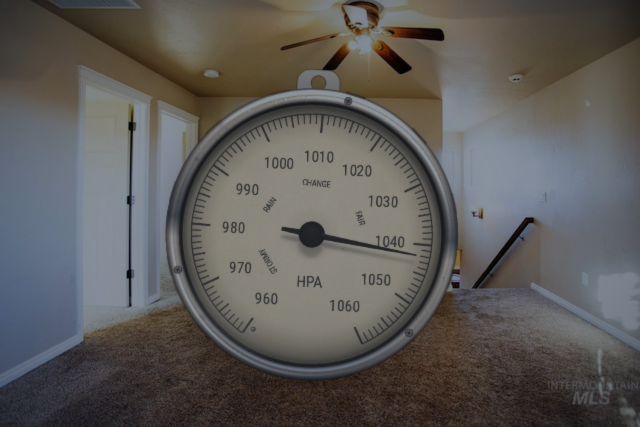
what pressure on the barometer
1042 hPa
